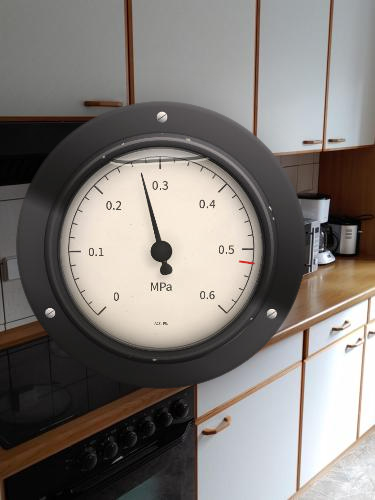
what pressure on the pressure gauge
0.27 MPa
